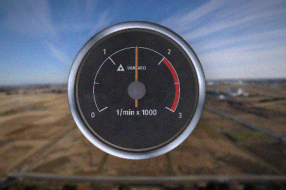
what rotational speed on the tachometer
1500 rpm
